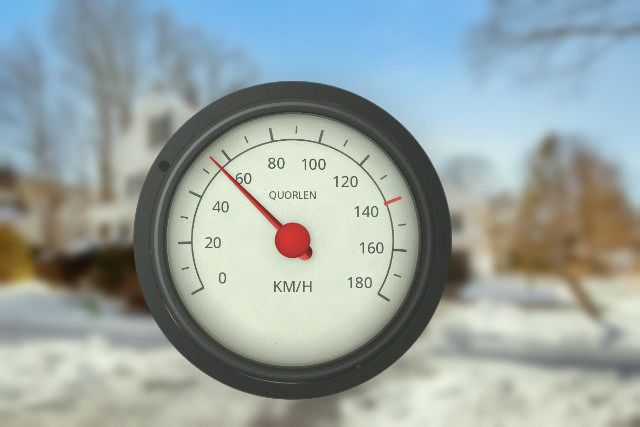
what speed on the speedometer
55 km/h
